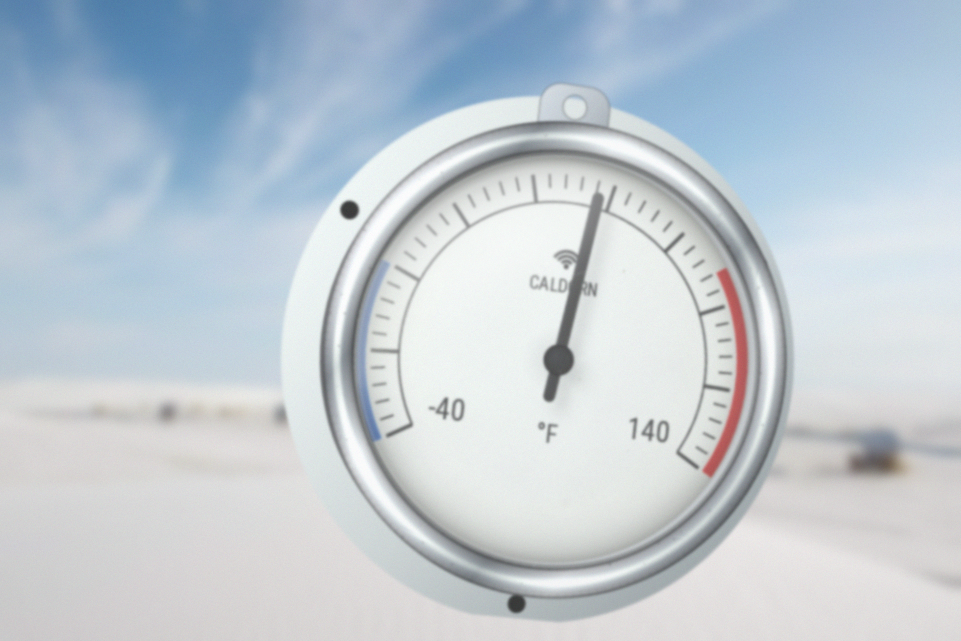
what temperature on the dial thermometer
56 °F
